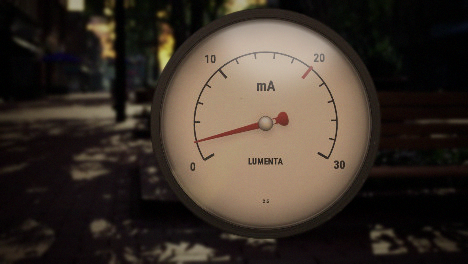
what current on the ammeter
2 mA
